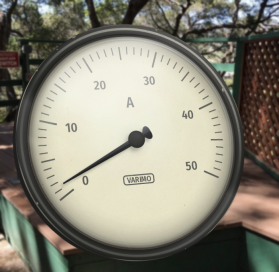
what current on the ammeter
1.5 A
